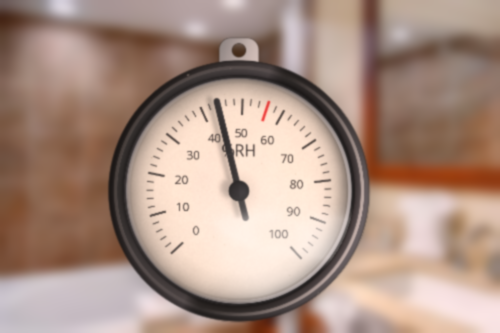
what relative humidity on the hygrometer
44 %
